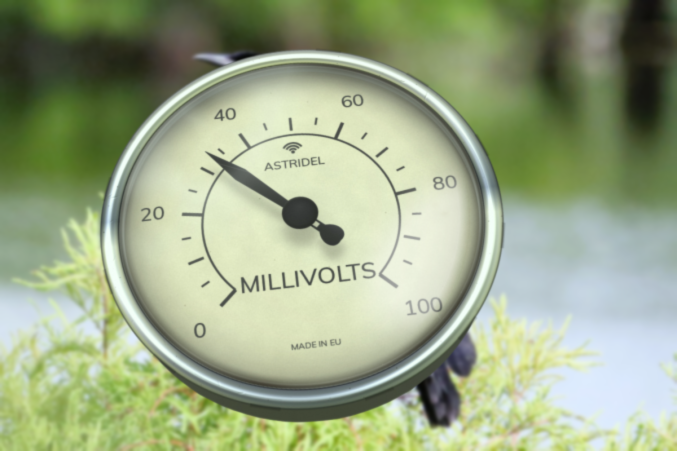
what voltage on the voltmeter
32.5 mV
